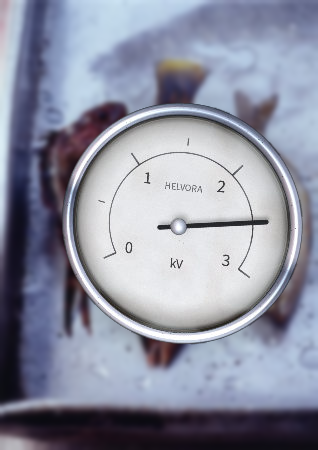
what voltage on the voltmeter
2.5 kV
